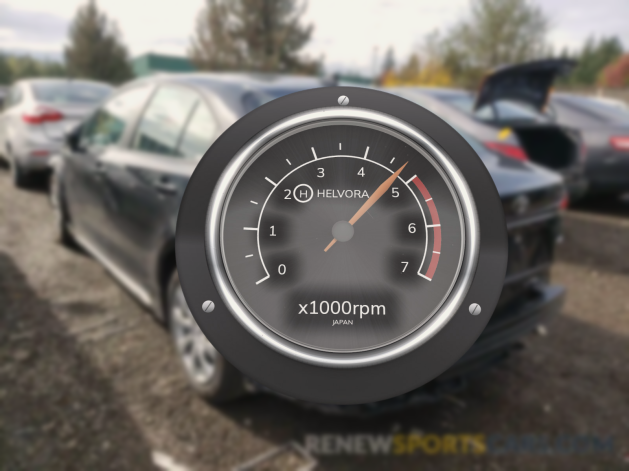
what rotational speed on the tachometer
4750 rpm
